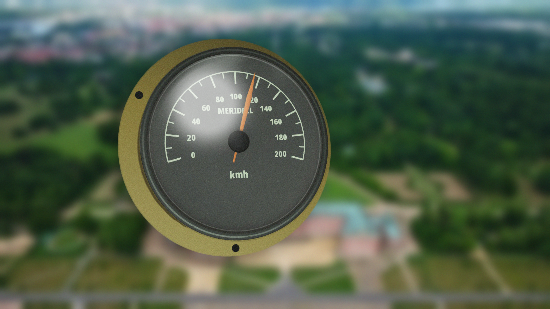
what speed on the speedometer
115 km/h
